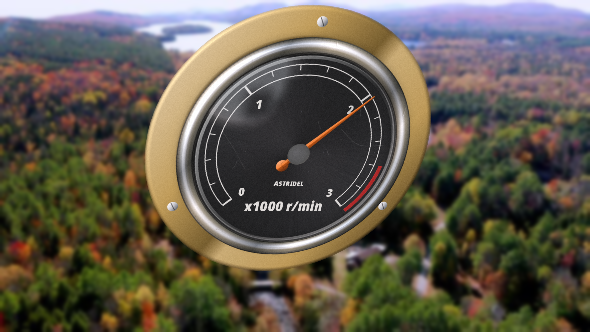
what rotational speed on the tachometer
2000 rpm
